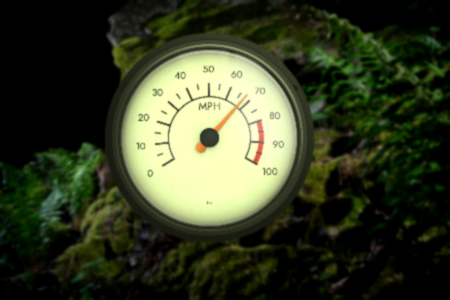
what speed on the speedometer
67.5 mph
